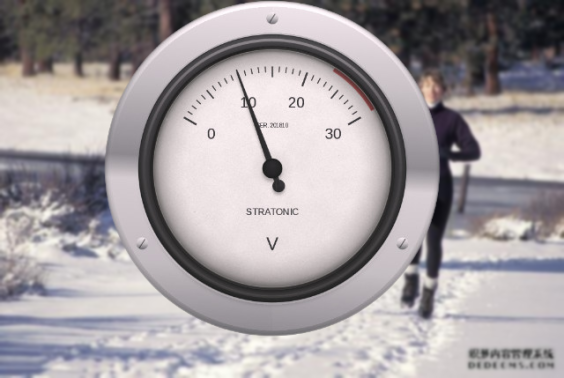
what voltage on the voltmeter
10 V
